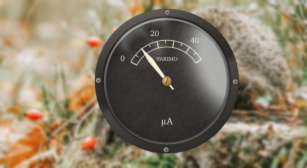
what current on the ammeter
10 µA
